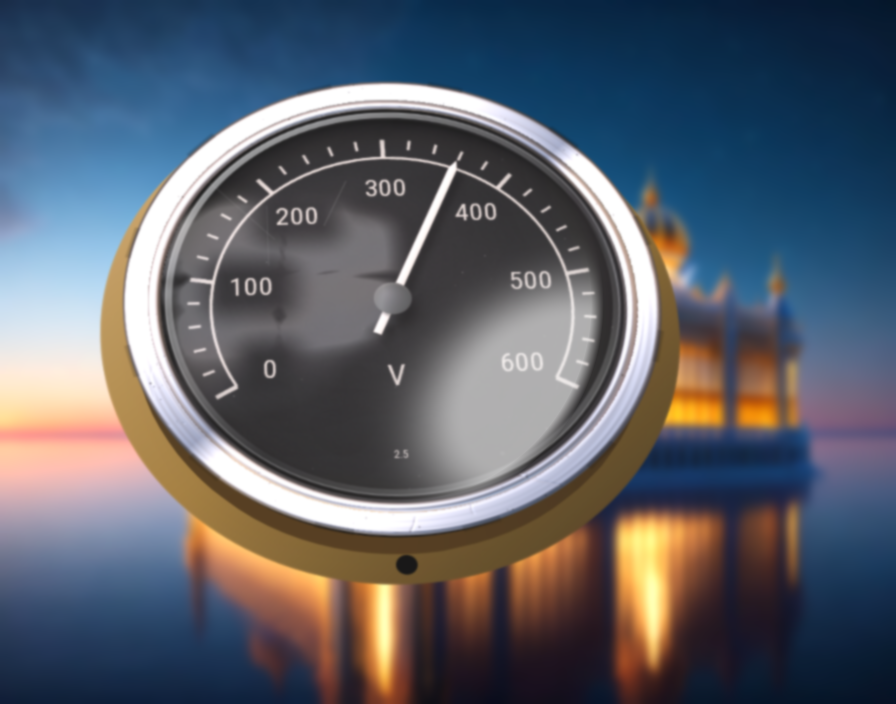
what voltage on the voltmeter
360 V
